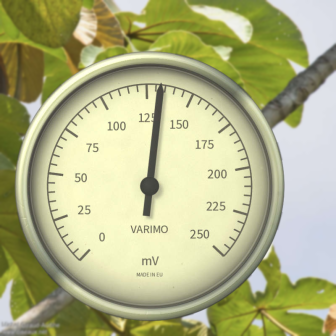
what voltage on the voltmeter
132.5 mV
